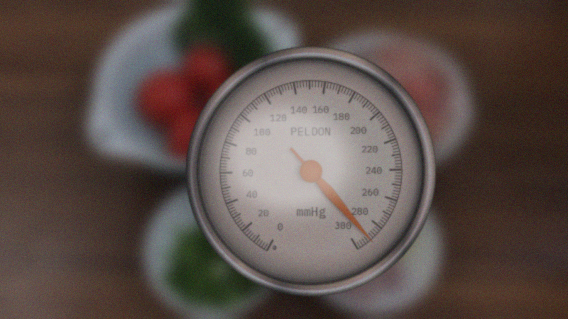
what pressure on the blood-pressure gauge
290 mmHg
